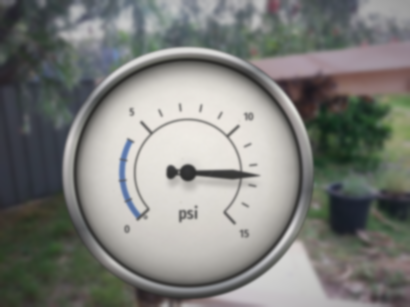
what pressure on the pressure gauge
12.5 psi
